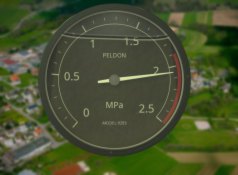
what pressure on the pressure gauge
2.05 MPa
